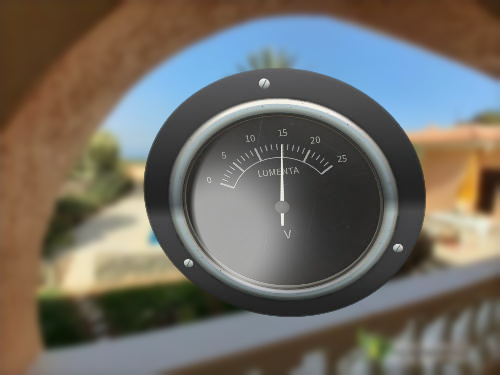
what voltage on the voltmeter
15 V
